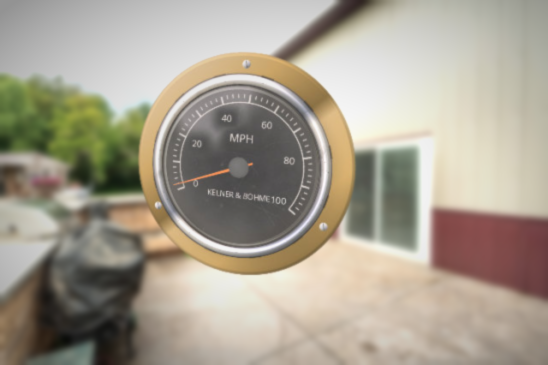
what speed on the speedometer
2 mph
